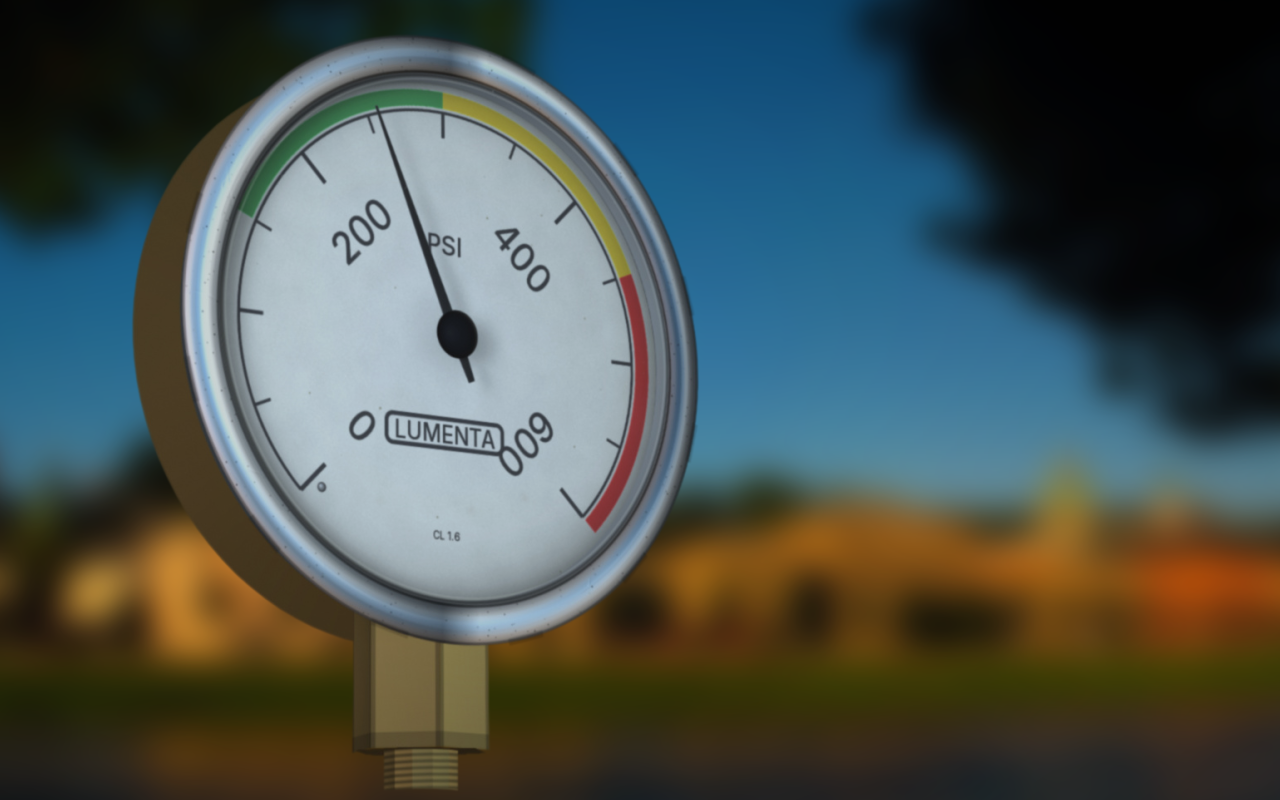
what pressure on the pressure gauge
250 psi
